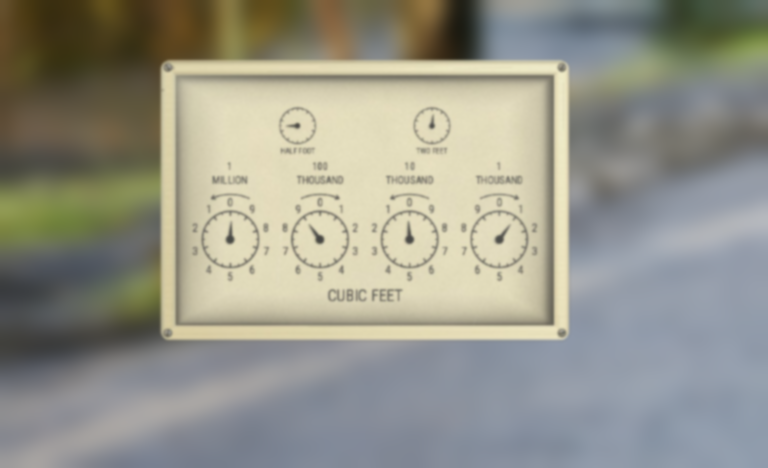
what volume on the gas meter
990100 ft³
